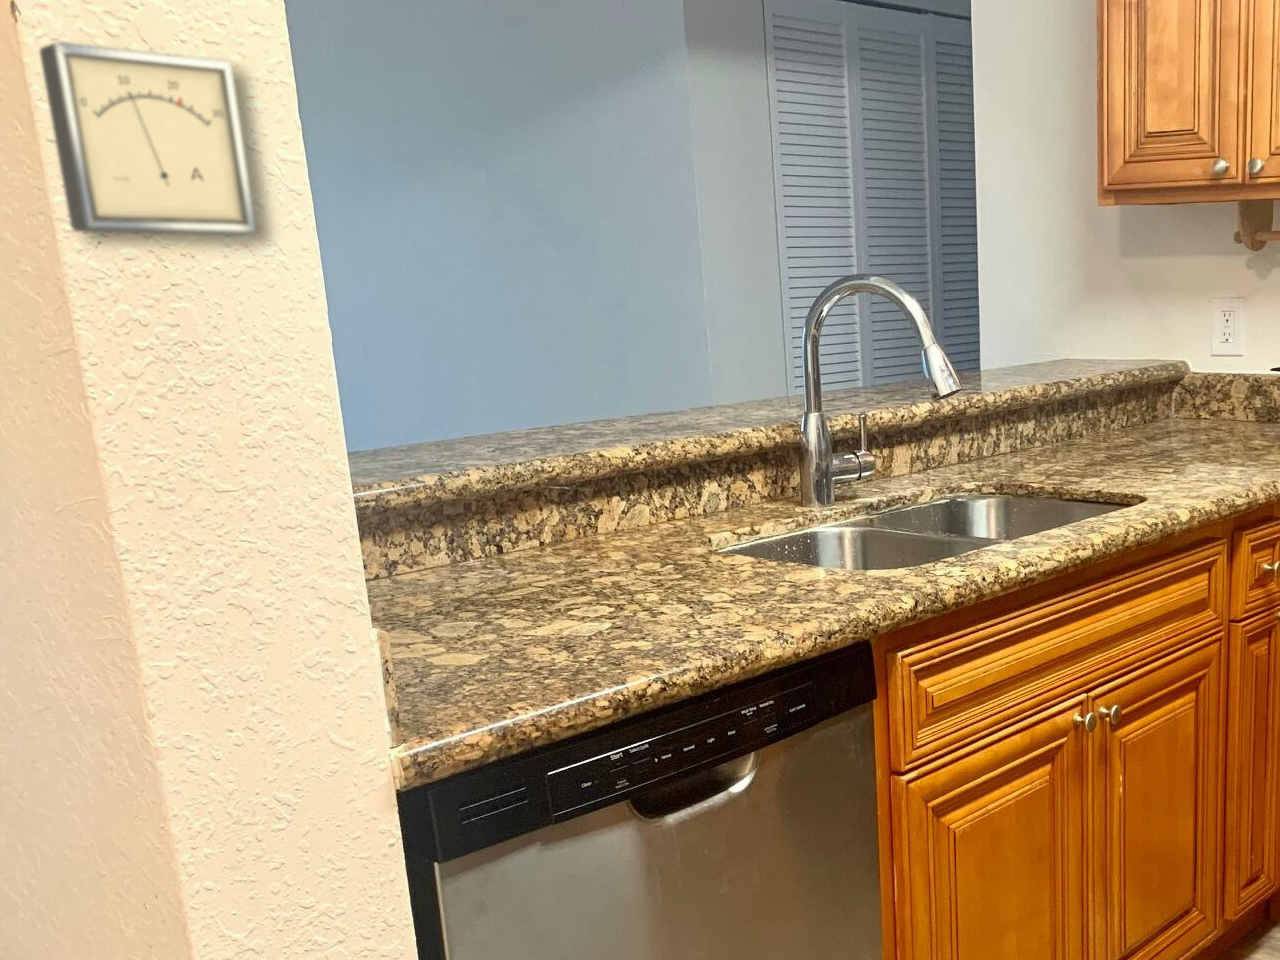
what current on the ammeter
10 A
